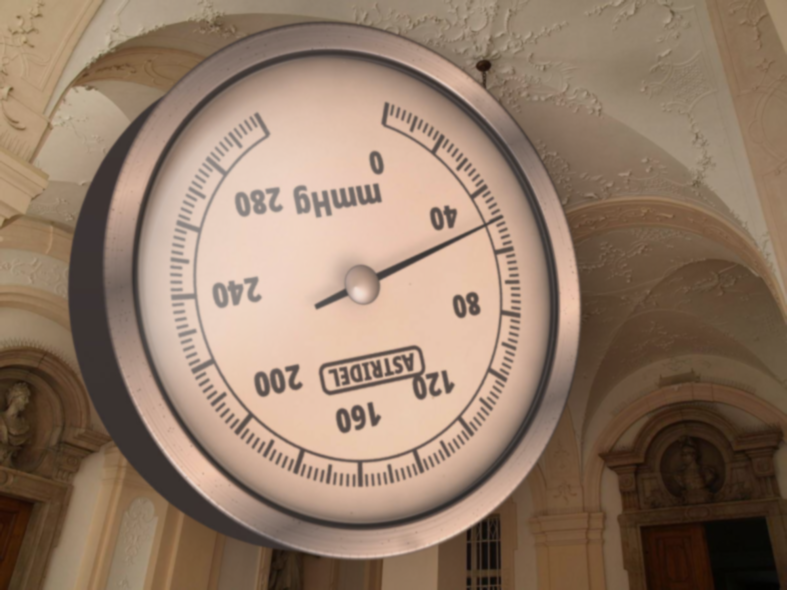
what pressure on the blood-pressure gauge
50 mmHg
